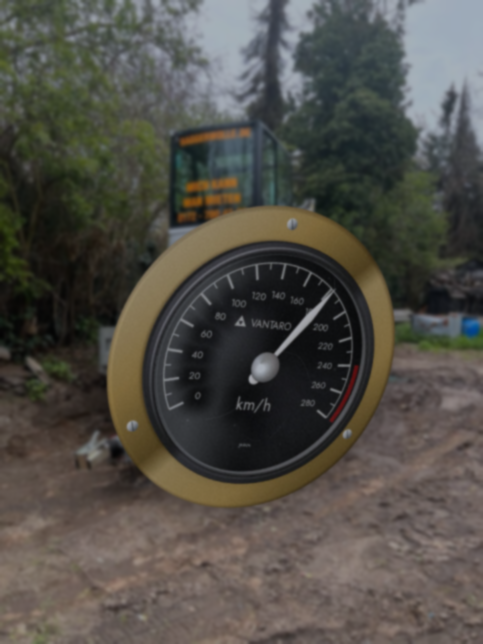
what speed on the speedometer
180 km/h
